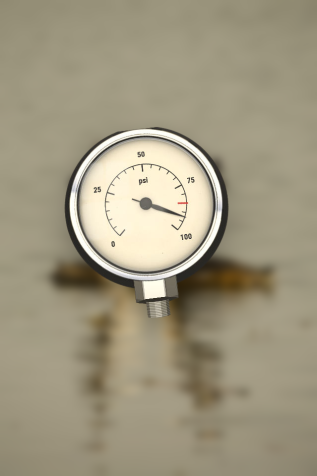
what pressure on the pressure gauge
92.5 psi
